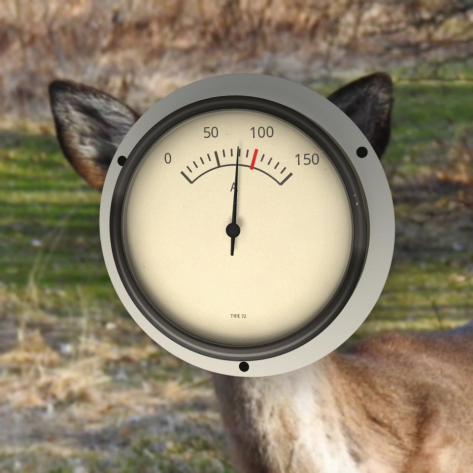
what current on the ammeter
80 A
